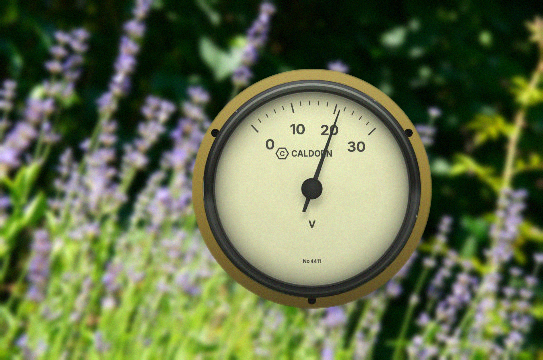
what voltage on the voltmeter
21 V
